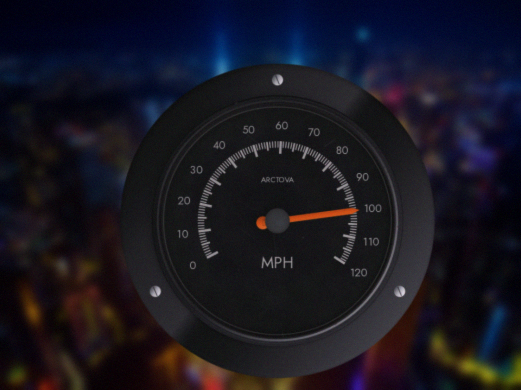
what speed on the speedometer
100 mph
